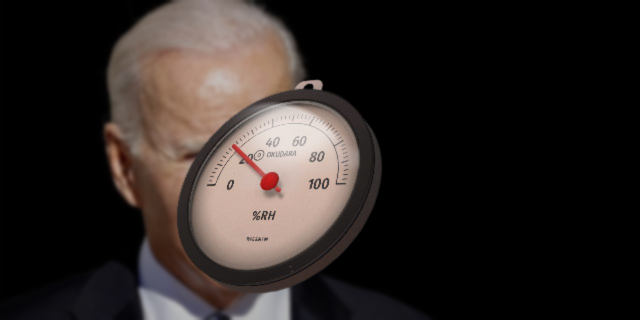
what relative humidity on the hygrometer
20 %
